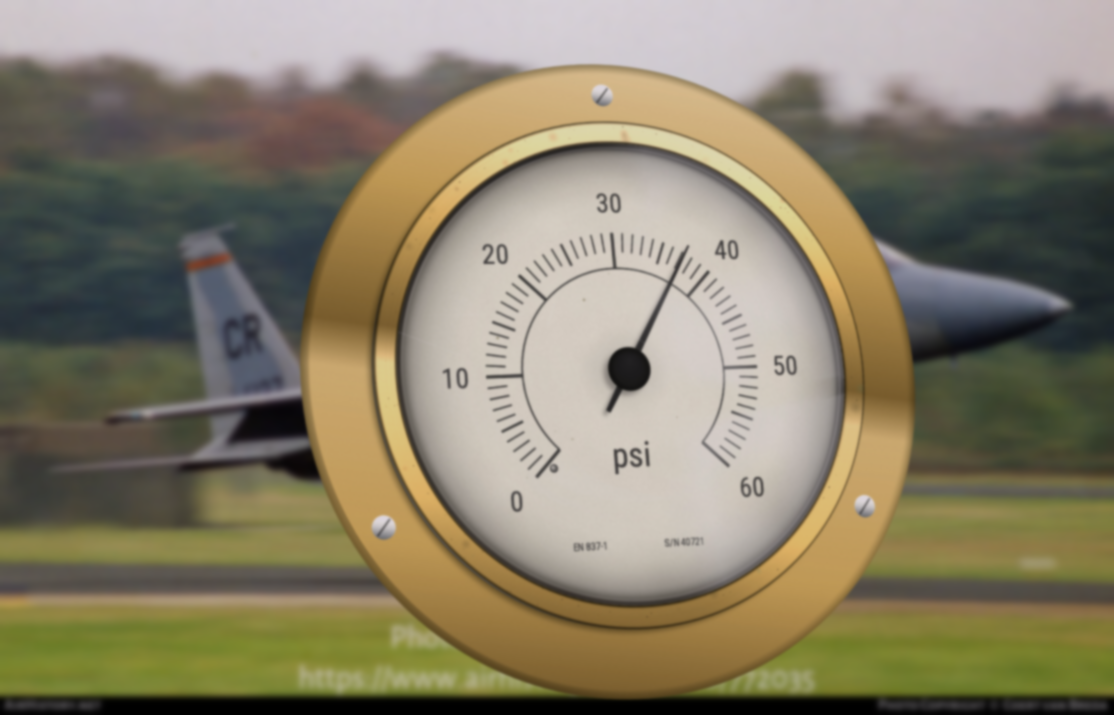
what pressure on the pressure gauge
37 psi
